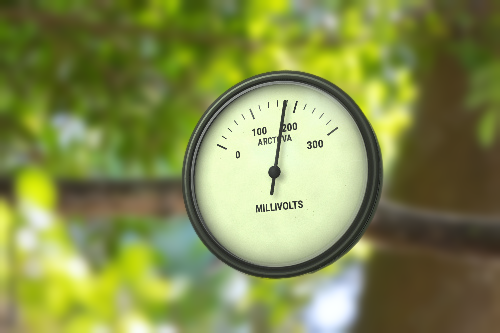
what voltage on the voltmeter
180 mV
